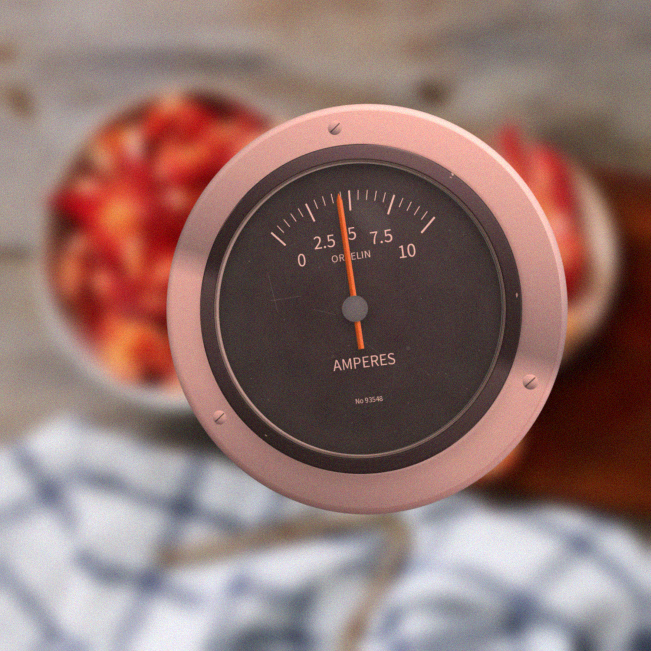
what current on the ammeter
4.5 A
